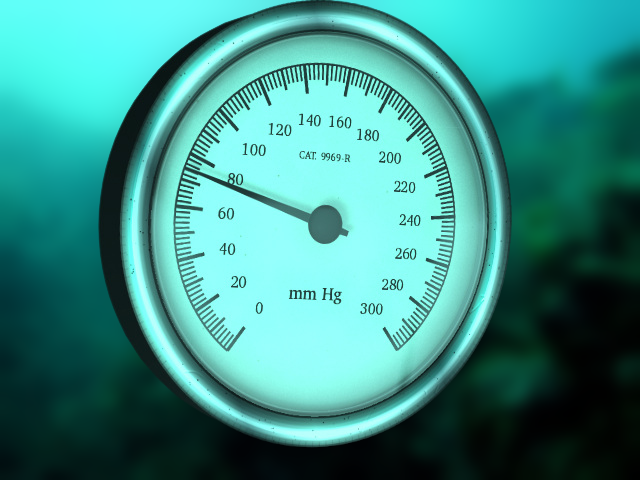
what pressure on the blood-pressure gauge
74 mmHg
